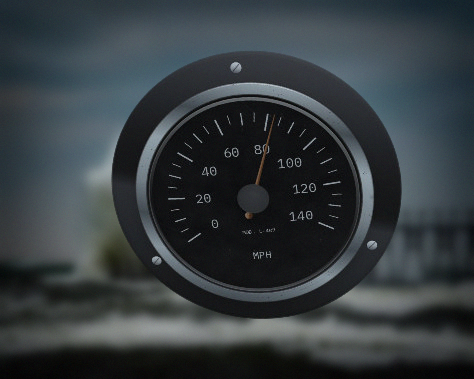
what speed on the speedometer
82.5 mph
